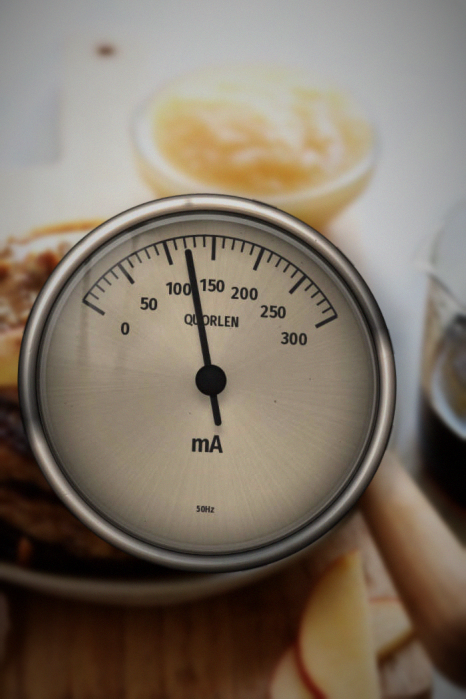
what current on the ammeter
120 mA
